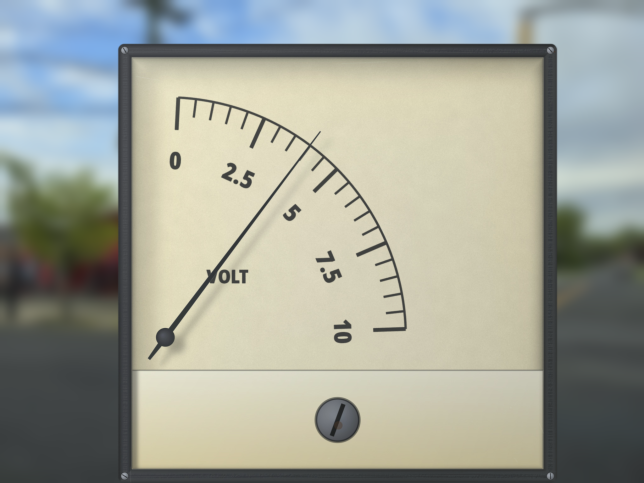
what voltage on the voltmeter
4 V
